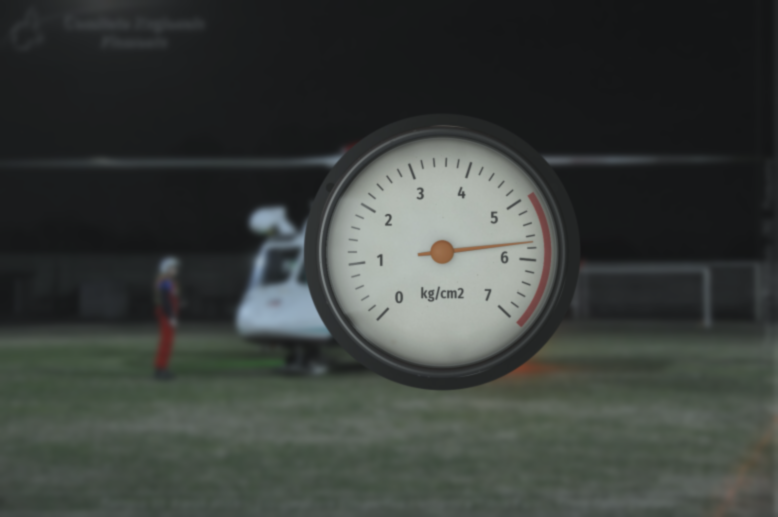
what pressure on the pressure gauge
5.7 kg/cm²
